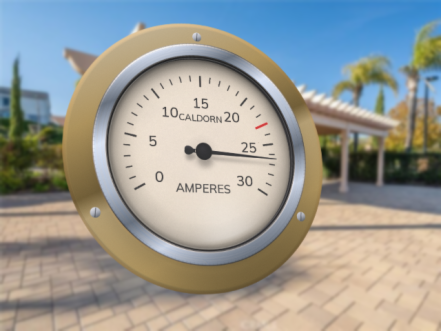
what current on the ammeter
26.5 A
